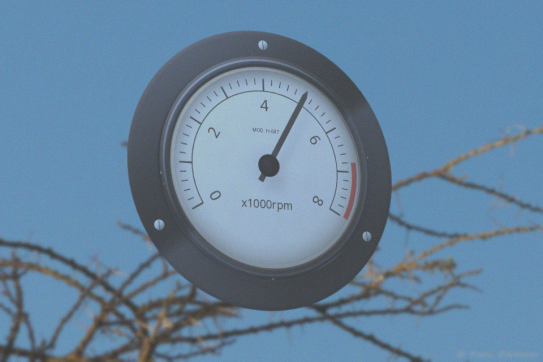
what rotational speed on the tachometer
5000 rpm
